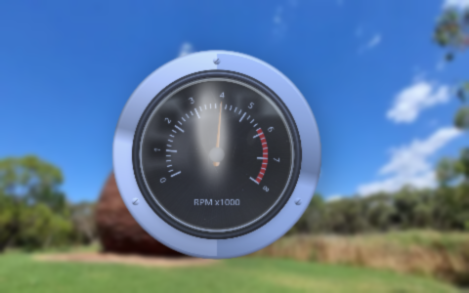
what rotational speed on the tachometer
4000 rpm
